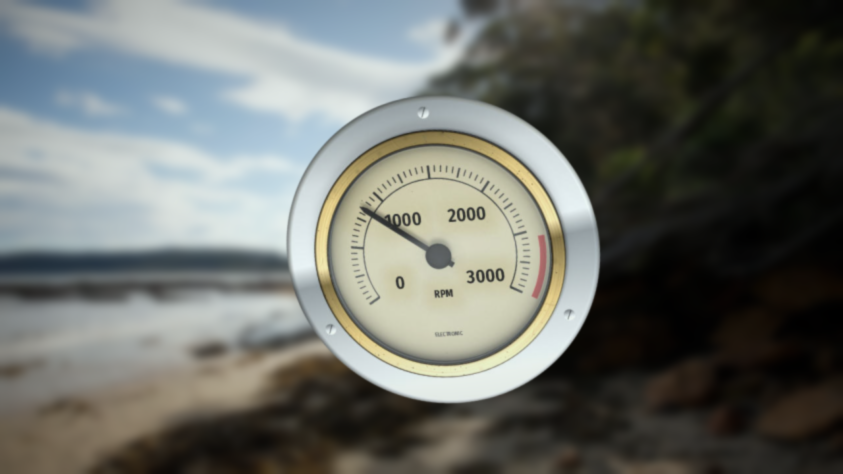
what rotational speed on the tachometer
850 rpm
